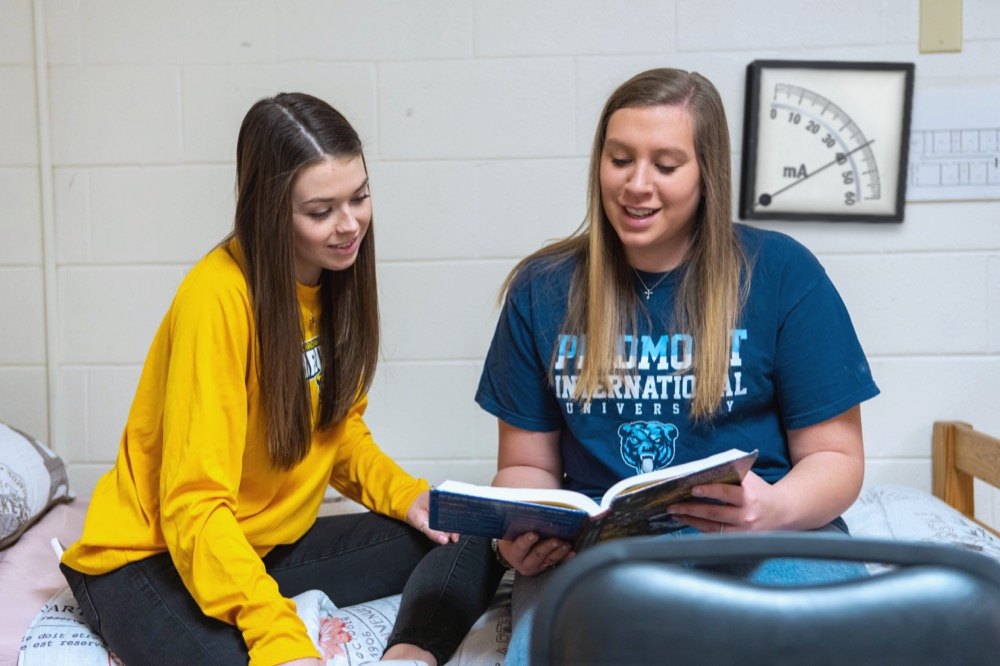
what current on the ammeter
40 mA
